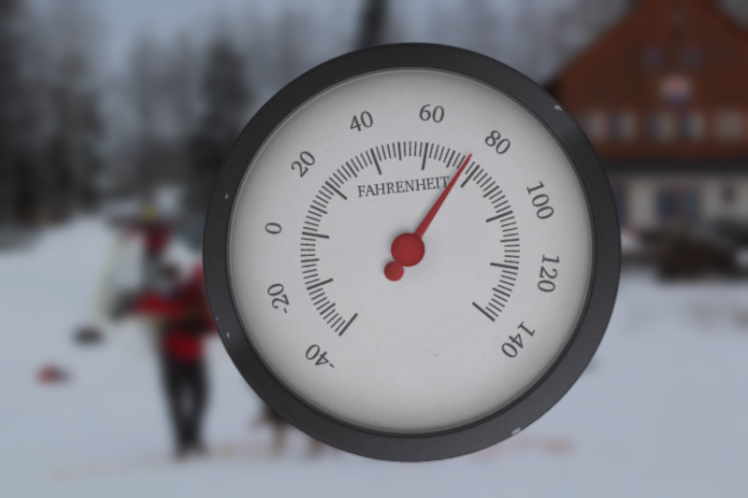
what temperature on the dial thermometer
76 °F
